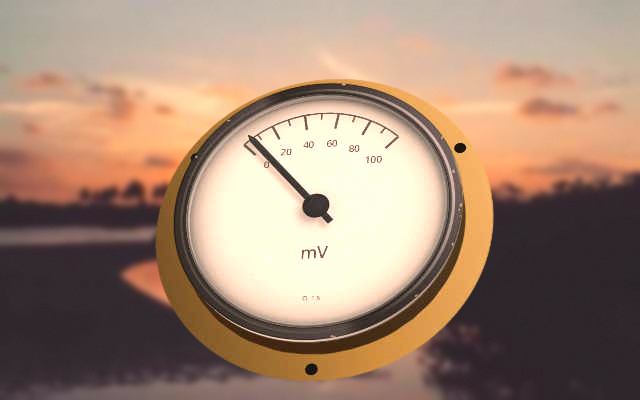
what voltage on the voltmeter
5 mV
